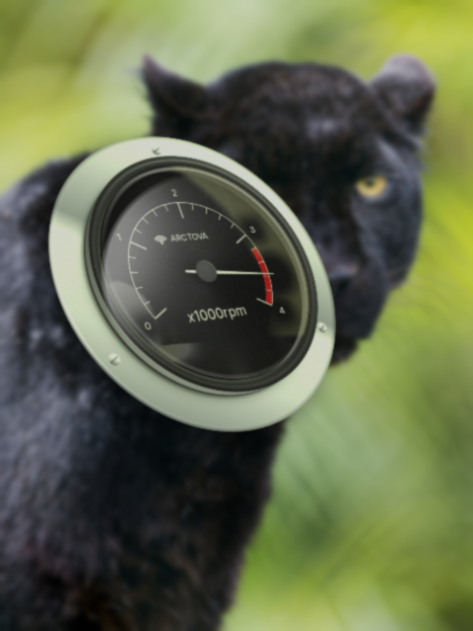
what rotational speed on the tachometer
3600 rpm
